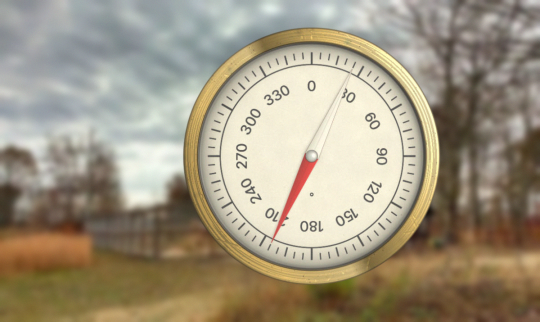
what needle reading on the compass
205 °
